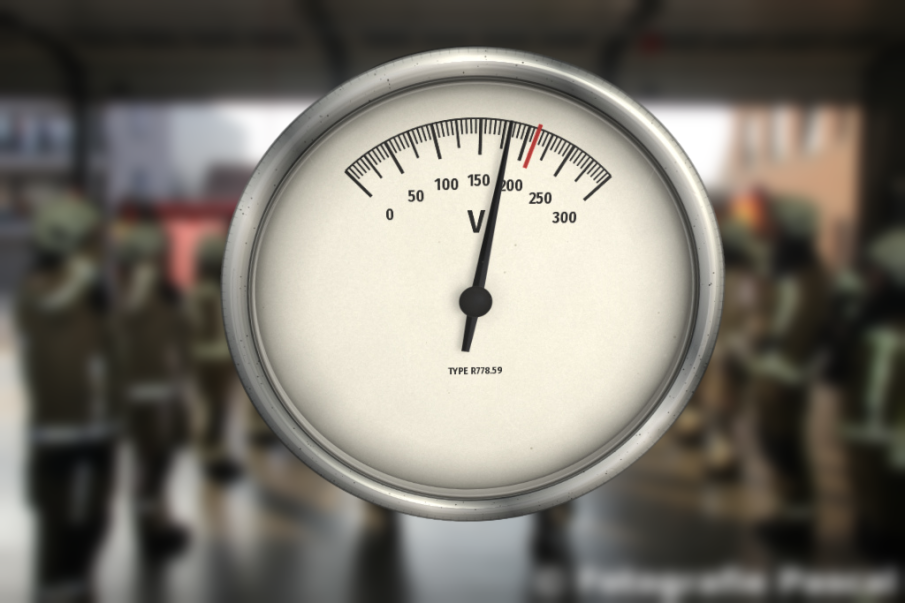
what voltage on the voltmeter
180 V
